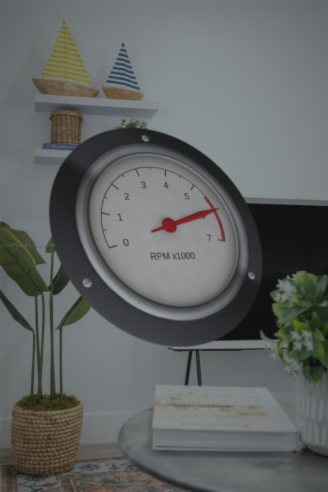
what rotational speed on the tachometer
6000 rpm
